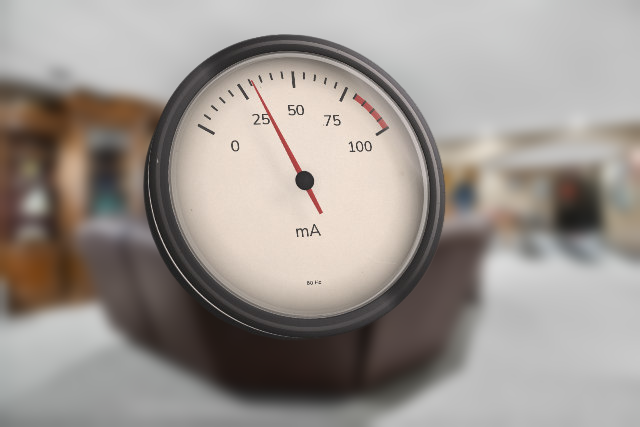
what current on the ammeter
30 mA
